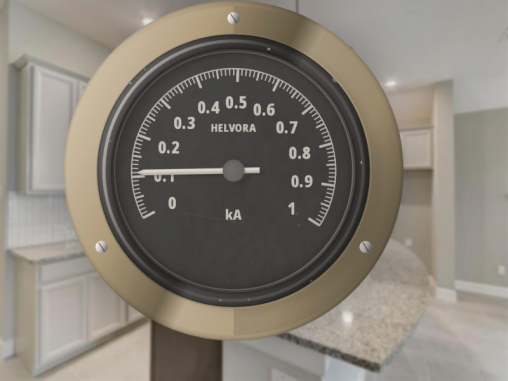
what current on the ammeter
0.11 kA
